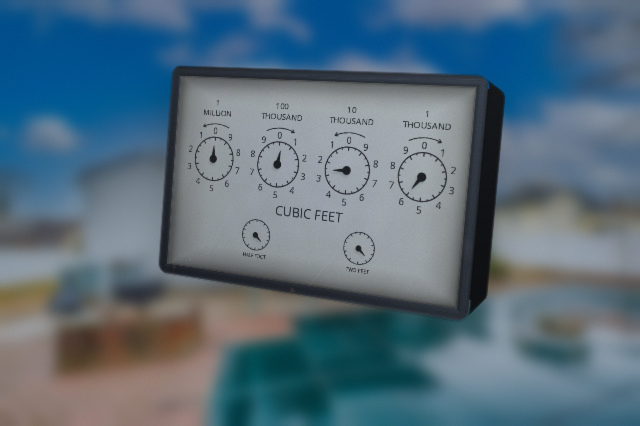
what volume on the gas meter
2600 ft³
